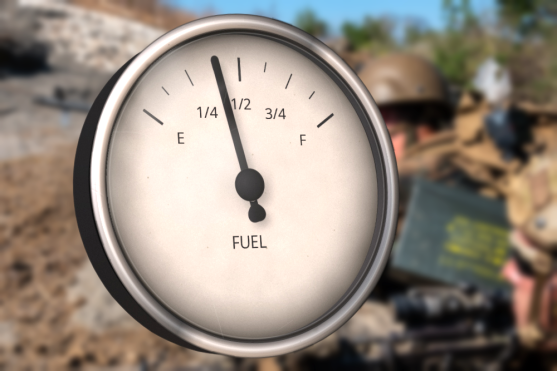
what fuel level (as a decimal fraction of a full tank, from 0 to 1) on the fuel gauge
0.375
